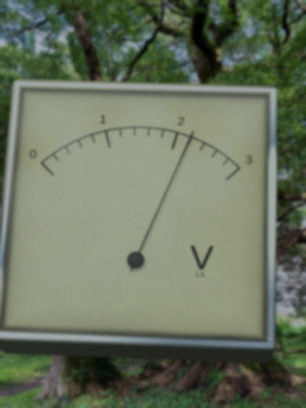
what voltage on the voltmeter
2.2 V
